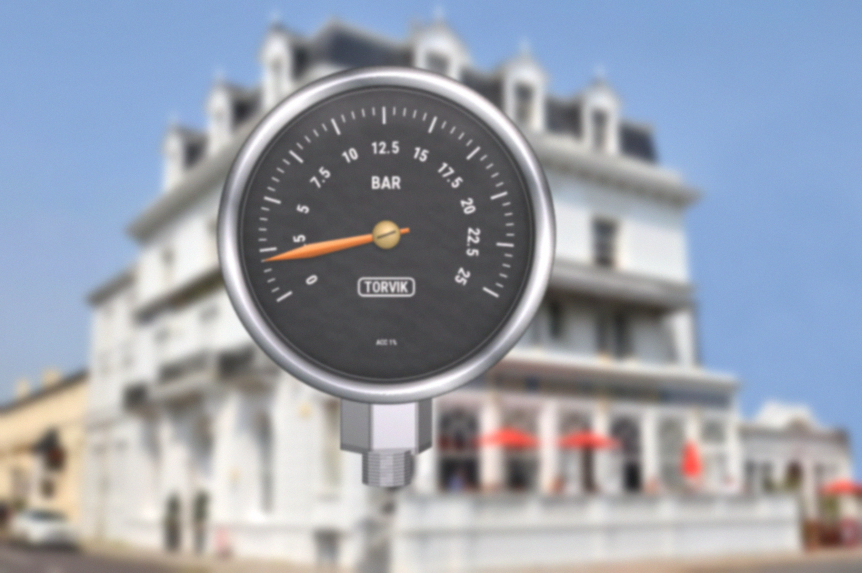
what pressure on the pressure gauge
2 bar
